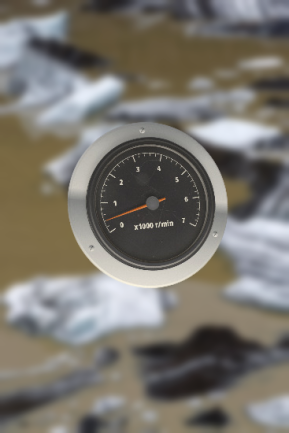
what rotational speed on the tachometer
400 rpm
